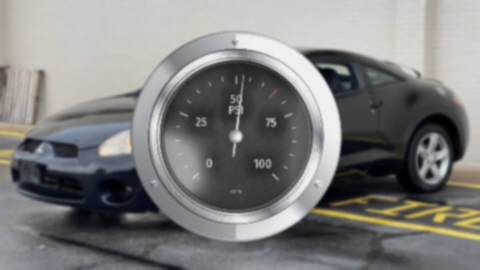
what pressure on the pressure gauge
52.5 psi
